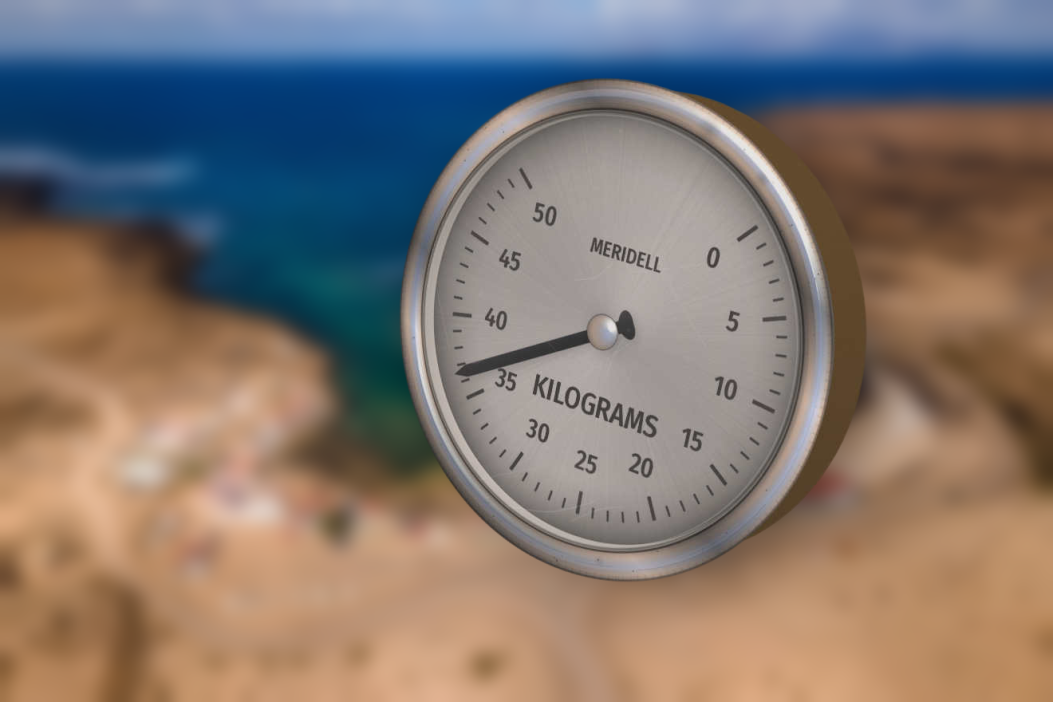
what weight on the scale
36.5 kg
